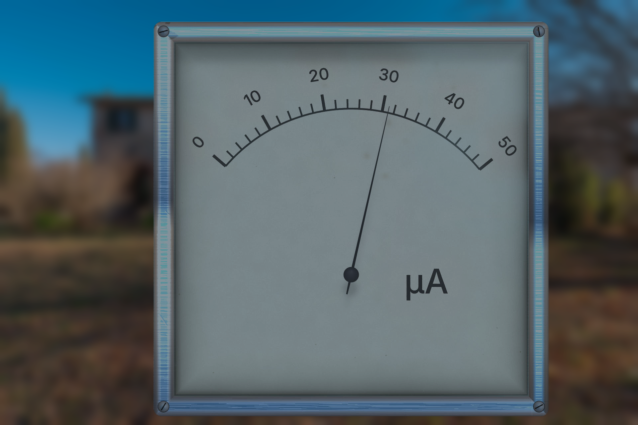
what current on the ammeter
31 µA
